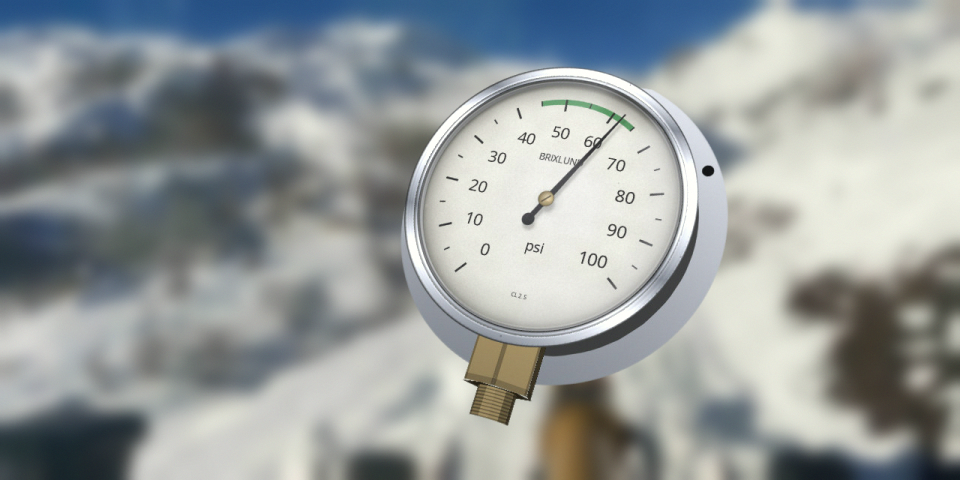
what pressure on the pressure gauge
62.5 psi
